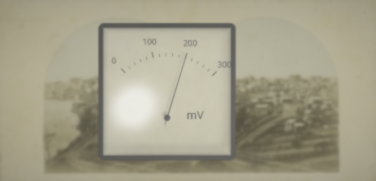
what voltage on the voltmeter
200 mV
